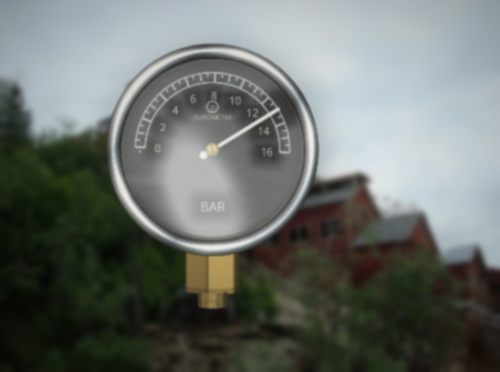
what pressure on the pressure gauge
13 bar
